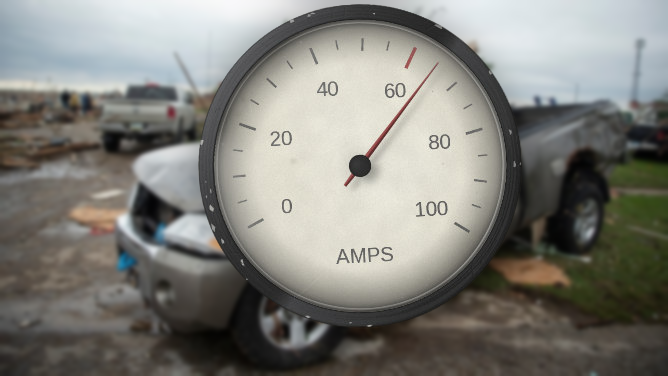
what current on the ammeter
65 A
